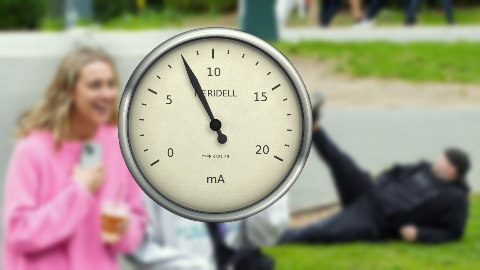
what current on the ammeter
8 mA
